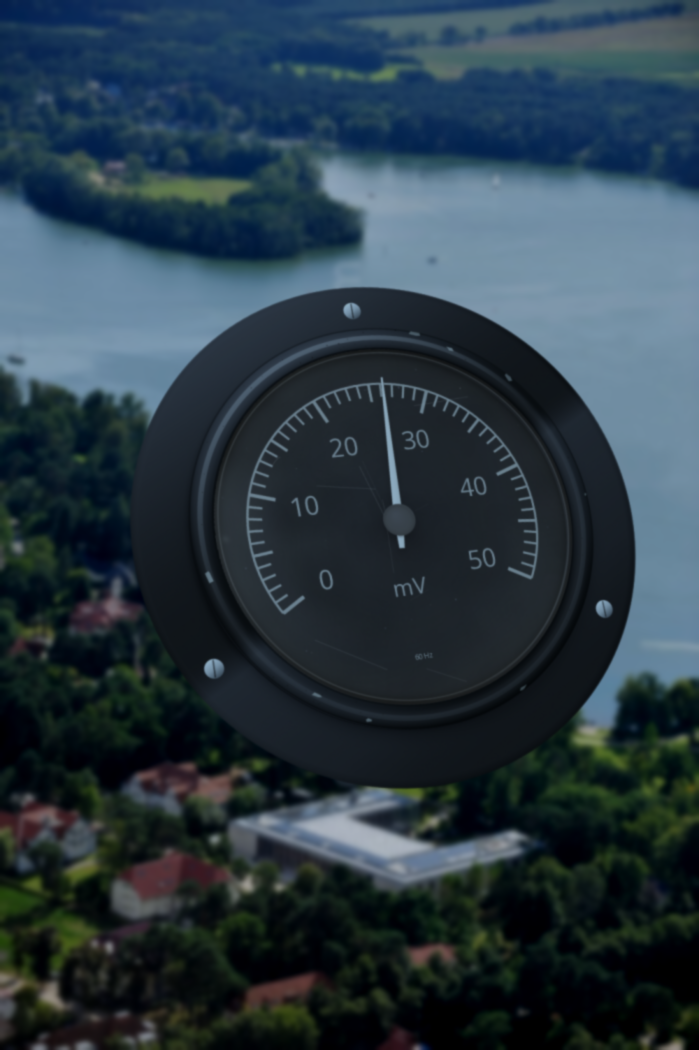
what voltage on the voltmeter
26 mV
